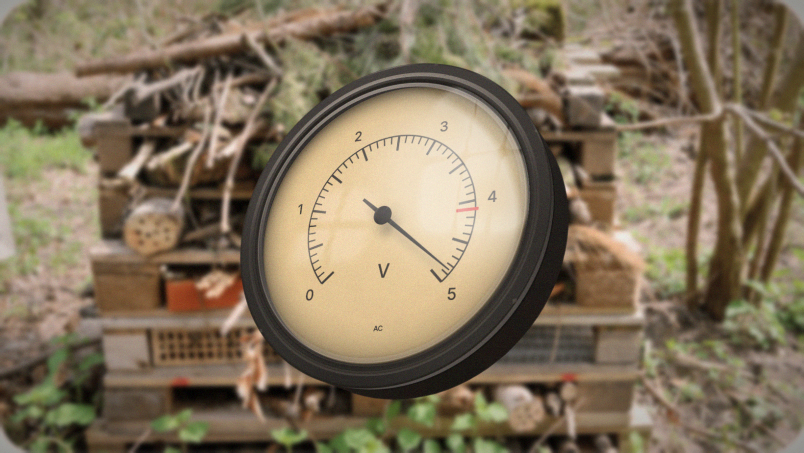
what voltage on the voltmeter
4.85 V
